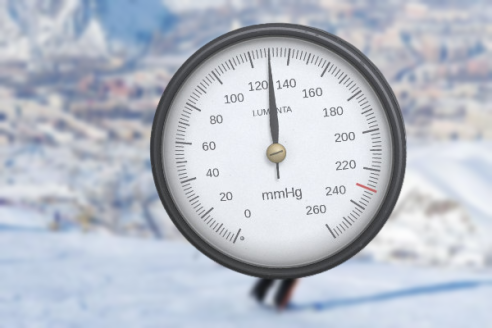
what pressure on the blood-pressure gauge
130 mmHg
